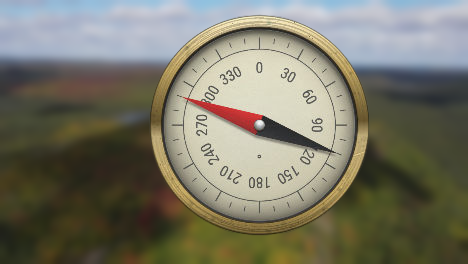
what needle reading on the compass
290 °
